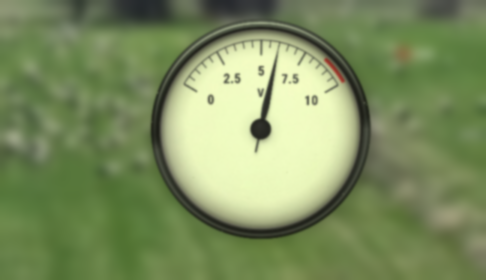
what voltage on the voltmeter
6 V
